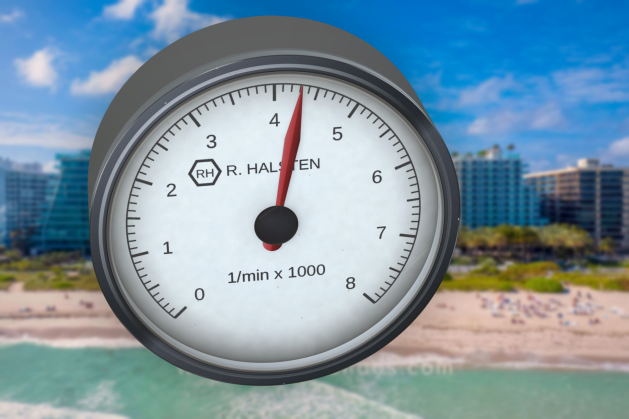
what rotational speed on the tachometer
4300 rpm
